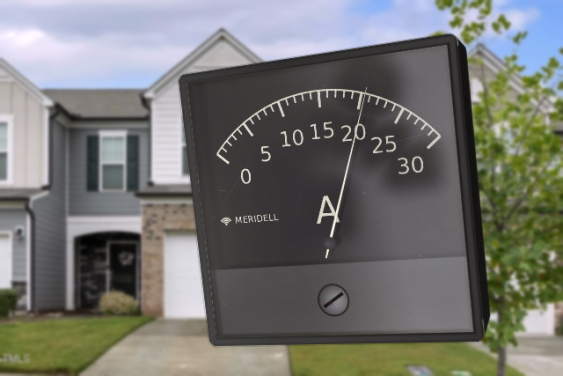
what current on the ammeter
20.5 A
